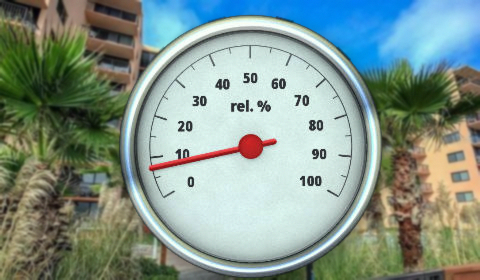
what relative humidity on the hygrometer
7.5 %
